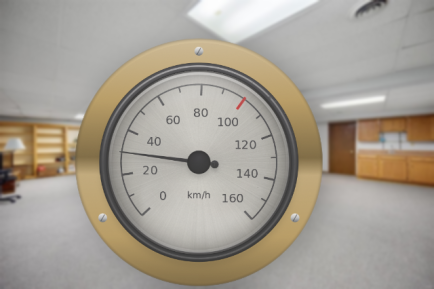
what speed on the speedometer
30 km/h
